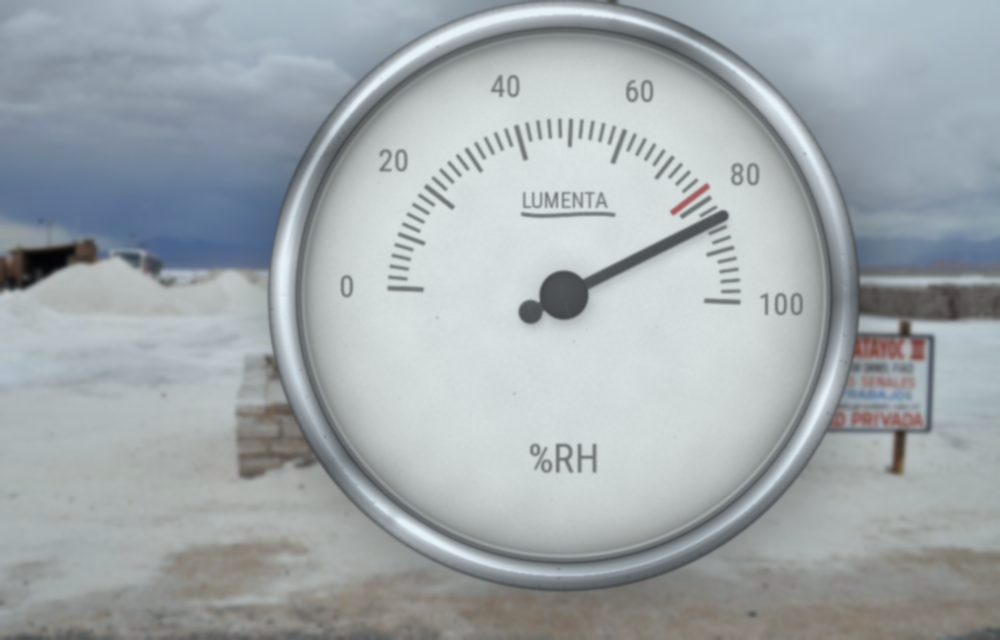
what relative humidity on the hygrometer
84 %
